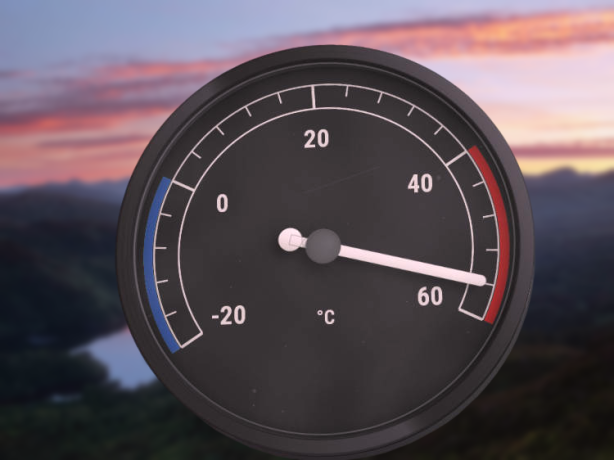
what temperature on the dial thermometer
56 °C
